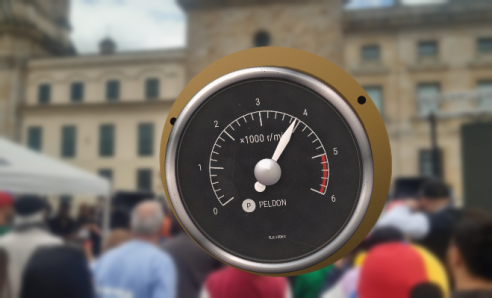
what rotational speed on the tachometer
3900 rpm
